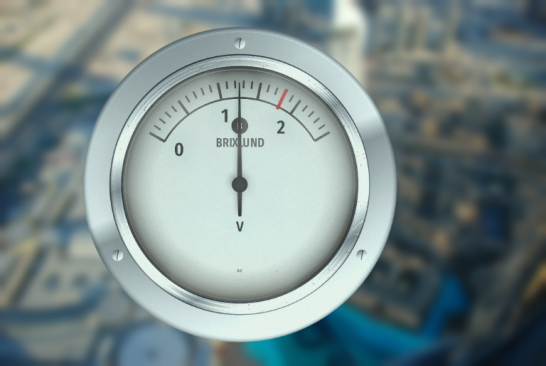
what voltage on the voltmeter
1.25 V
